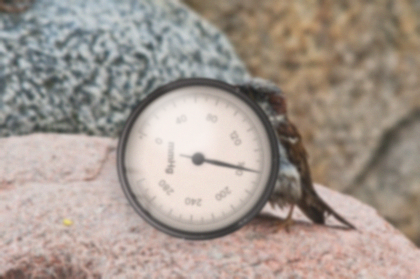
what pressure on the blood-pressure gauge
160 mmHg
